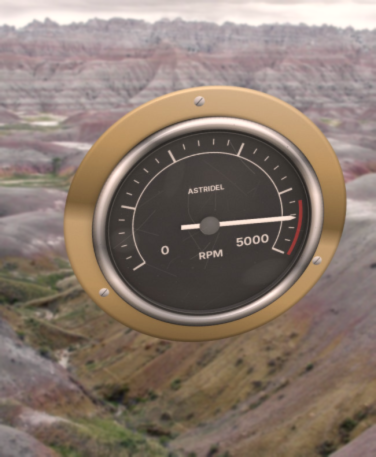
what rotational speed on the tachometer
4400 rpm
